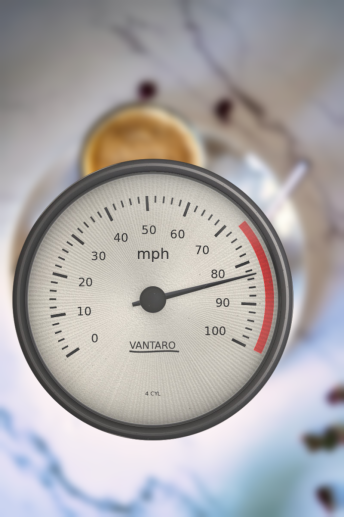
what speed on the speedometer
83 mph
